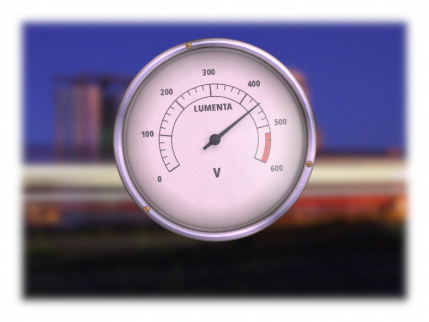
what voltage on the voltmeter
440 V
